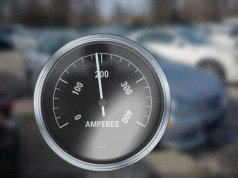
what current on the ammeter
190 A
